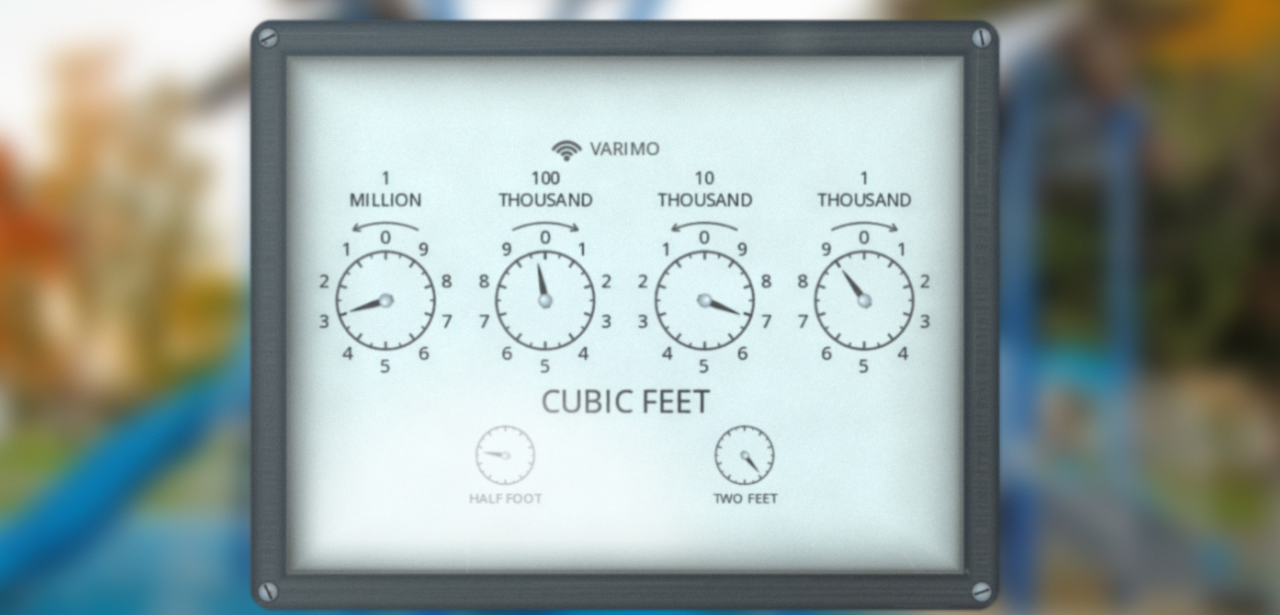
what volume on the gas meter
296900 ft³
